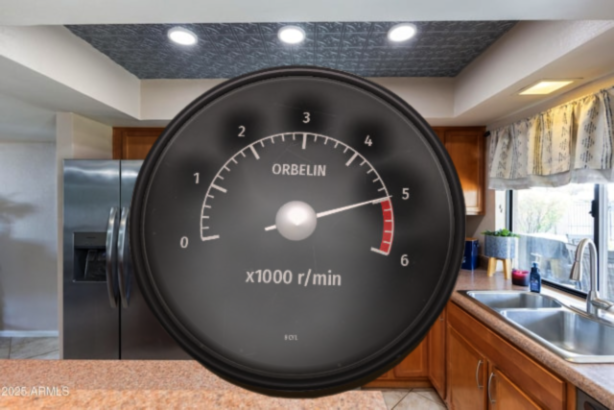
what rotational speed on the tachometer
5000 rpm
